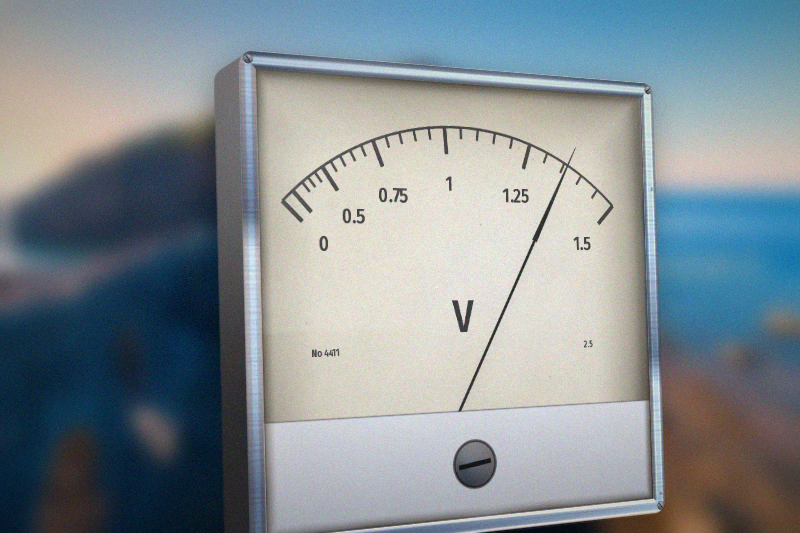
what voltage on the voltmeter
1.35 V
